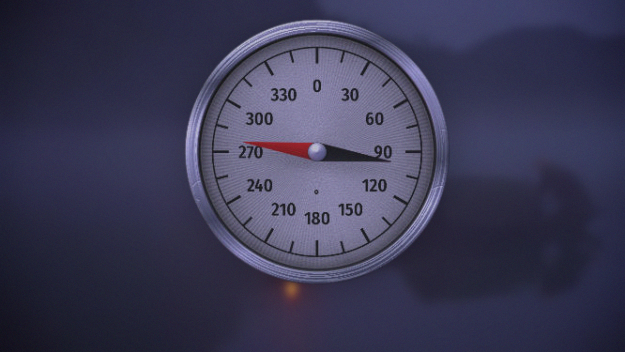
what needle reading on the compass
277.5 °
